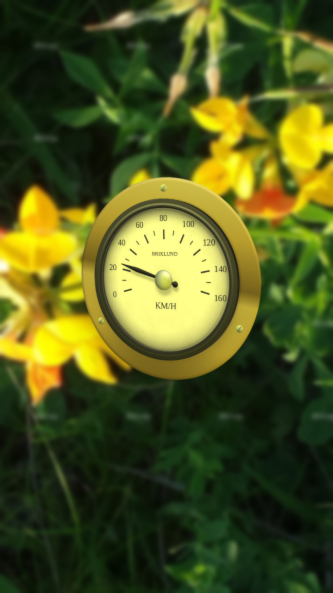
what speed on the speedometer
25 km/h
